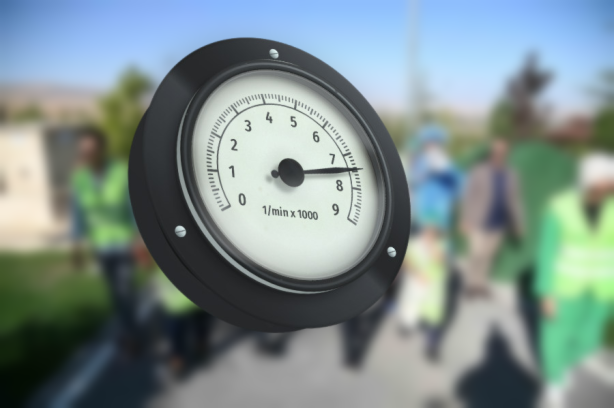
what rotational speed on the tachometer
7500 rpm
